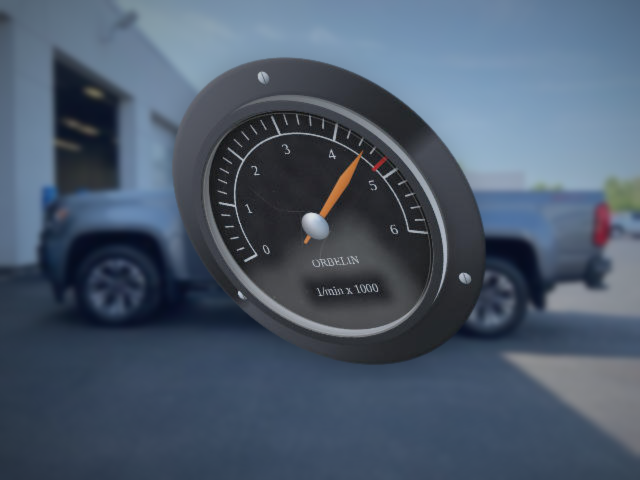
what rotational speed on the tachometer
4500 rpm
